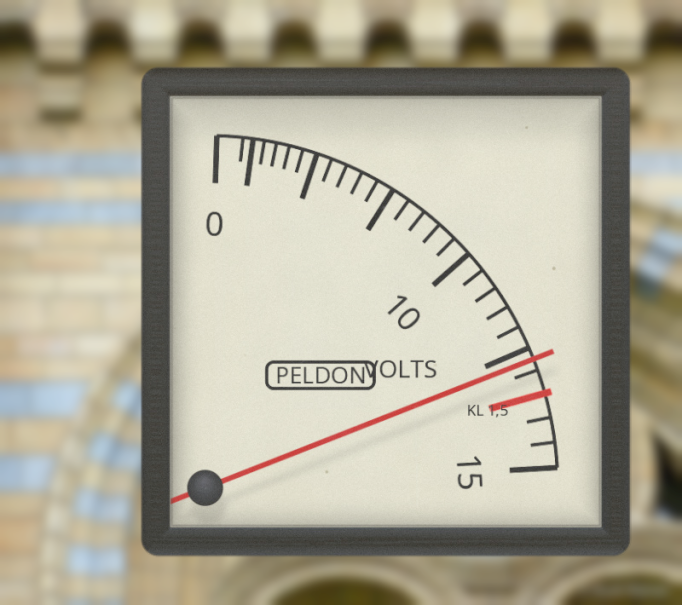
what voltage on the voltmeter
12.75 V
